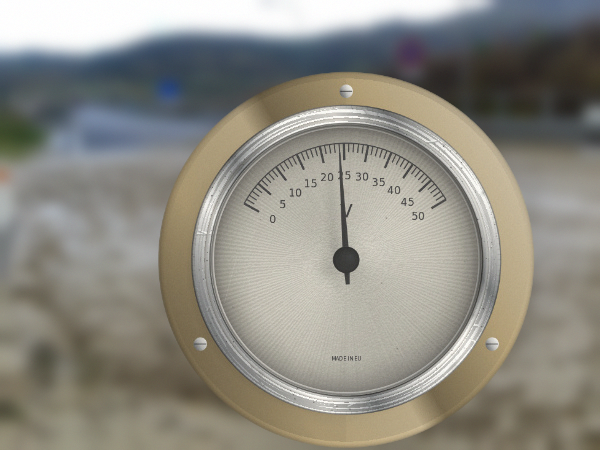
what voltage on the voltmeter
24 V
